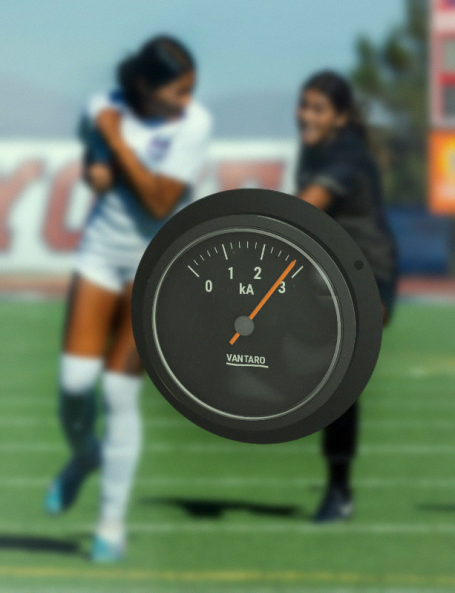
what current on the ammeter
2.8 kA
